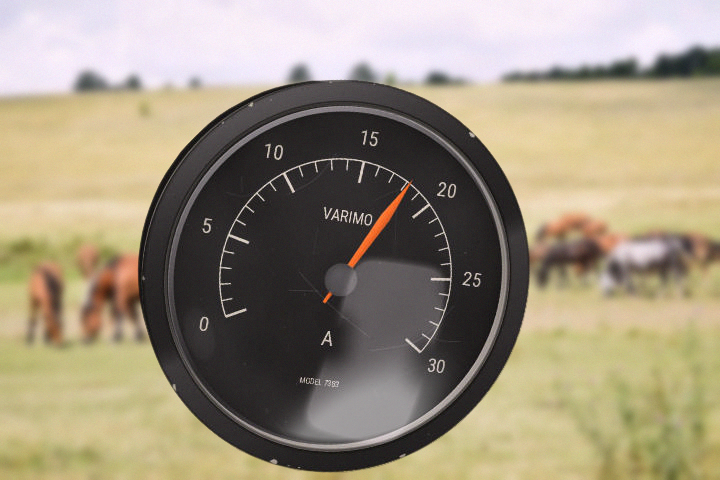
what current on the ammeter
18 A
